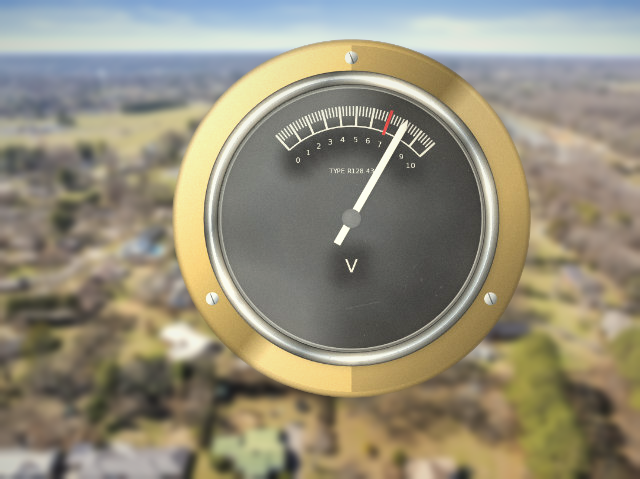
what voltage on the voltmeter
8 V
